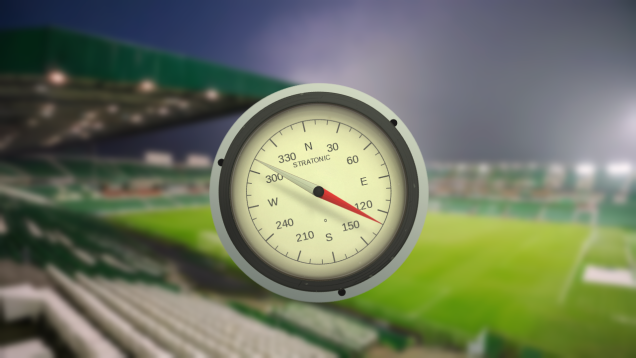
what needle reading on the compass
130 °
